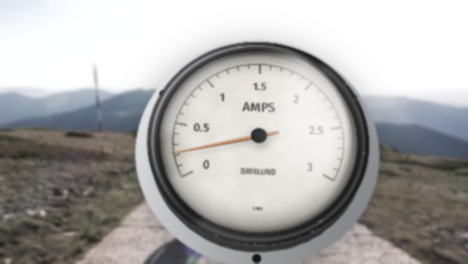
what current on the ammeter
0.2 A
